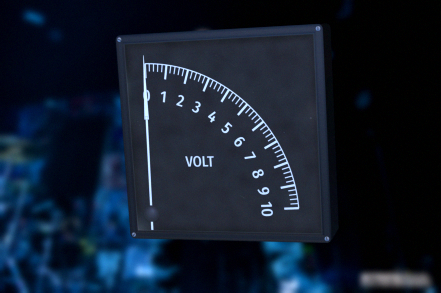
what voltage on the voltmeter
0 V
